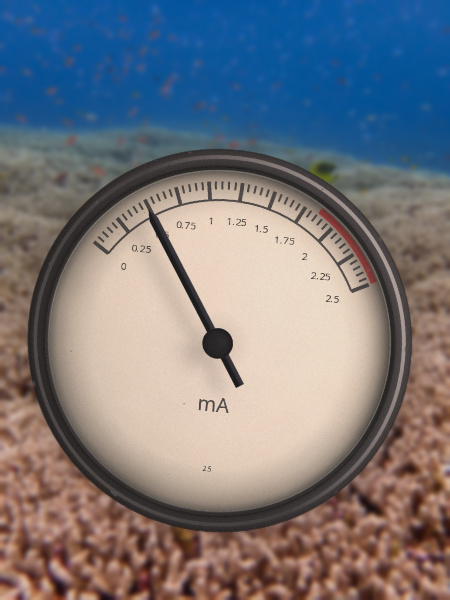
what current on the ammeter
0.5 mA
